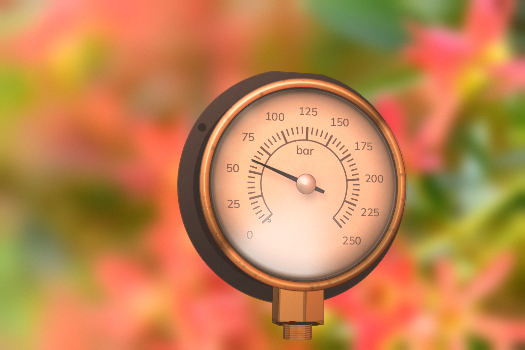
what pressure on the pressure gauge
60 bar
